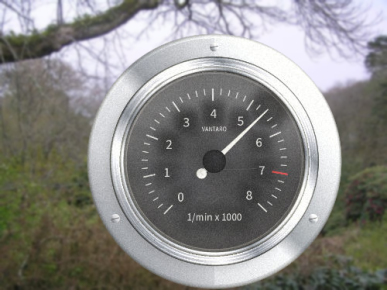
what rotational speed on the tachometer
5400 rpm
